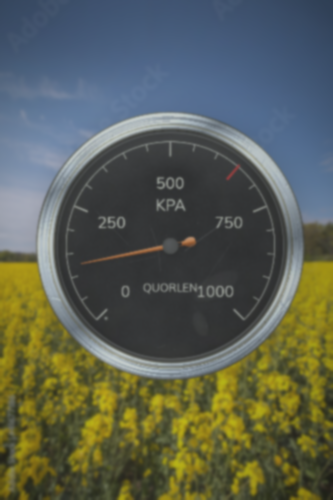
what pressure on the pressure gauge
125 kPa
